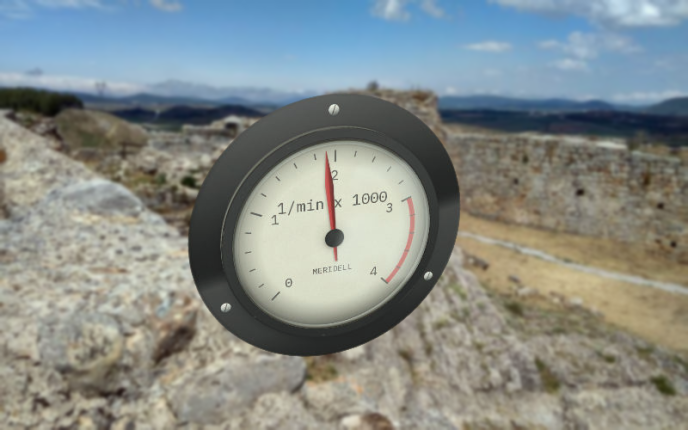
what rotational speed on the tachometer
1900 rpm
